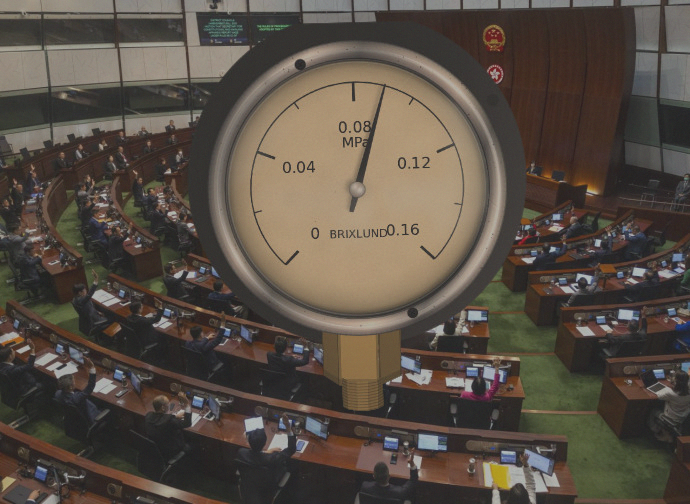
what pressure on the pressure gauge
0.09 MPa
